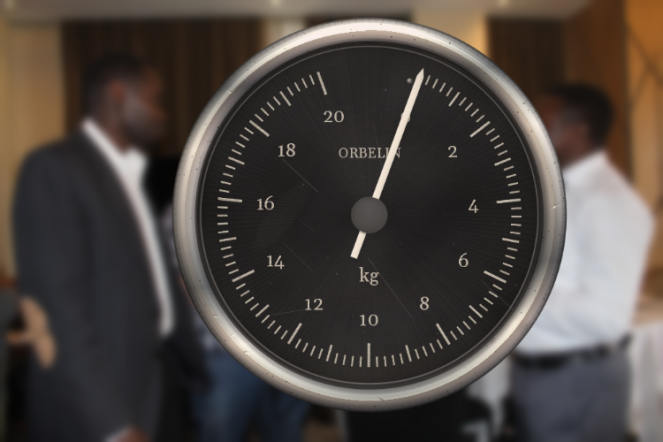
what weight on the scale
0 kg
